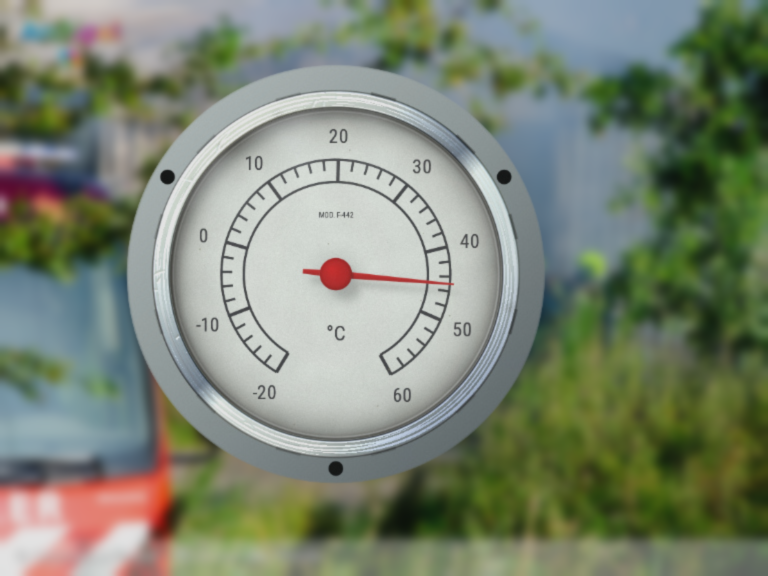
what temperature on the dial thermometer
45 °C
